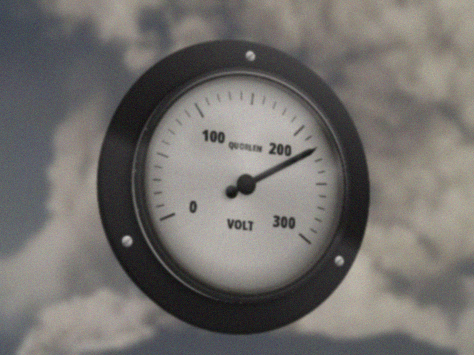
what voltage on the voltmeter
220 V
